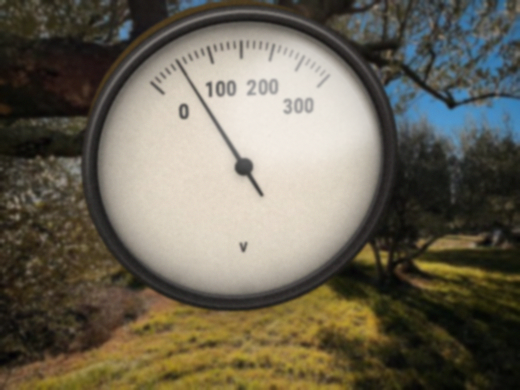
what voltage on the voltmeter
50 V
